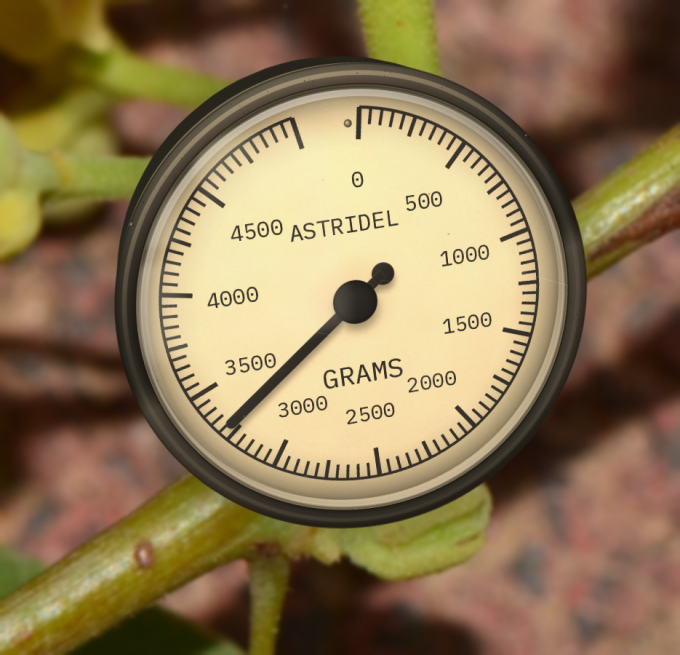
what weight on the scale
3300 g
